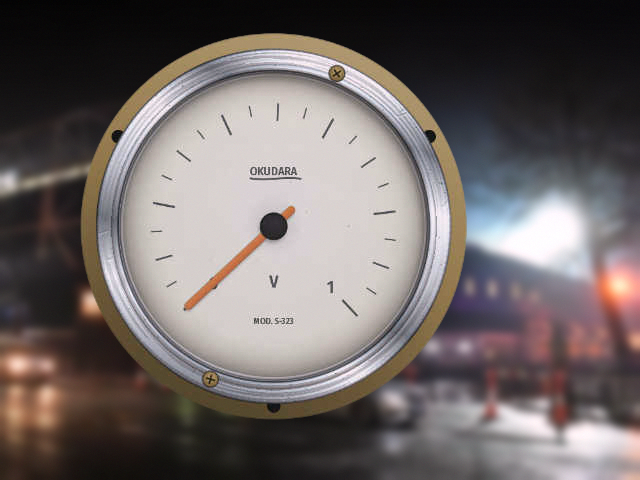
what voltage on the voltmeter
0 V
